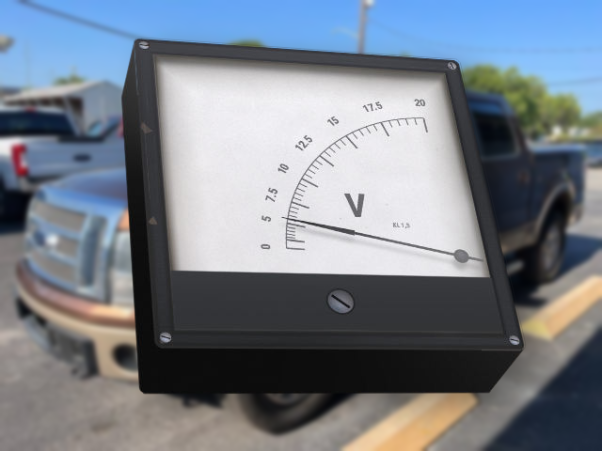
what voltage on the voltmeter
5 V
